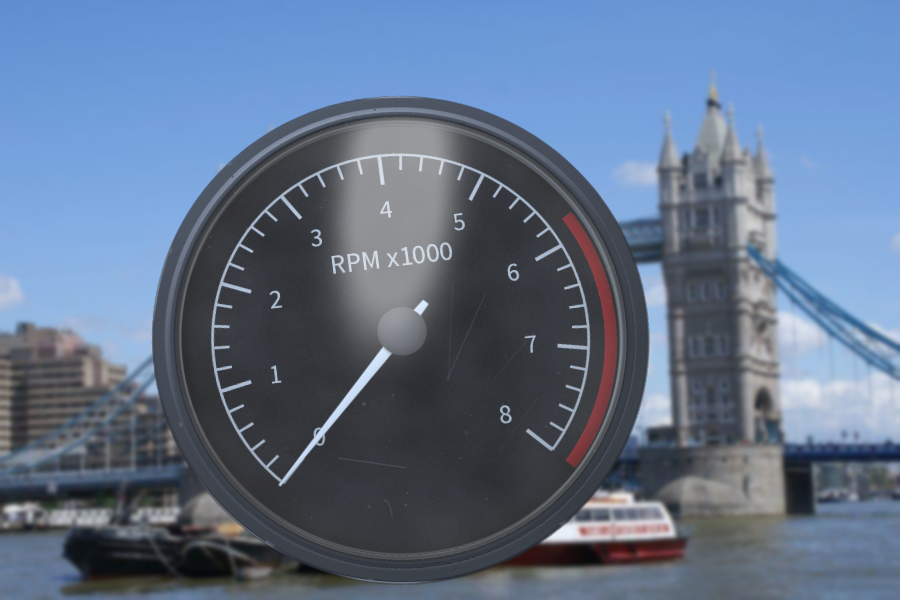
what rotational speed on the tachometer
0 rpm
